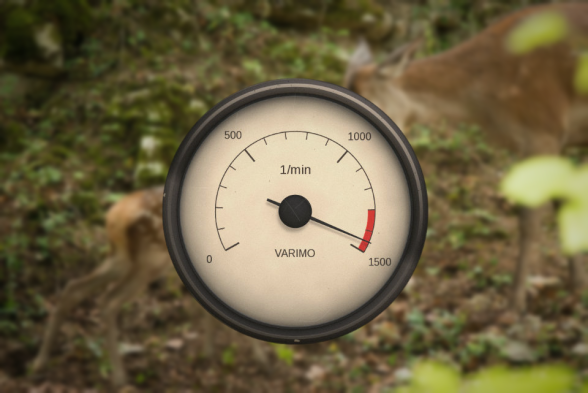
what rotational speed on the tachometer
1450 rpm
